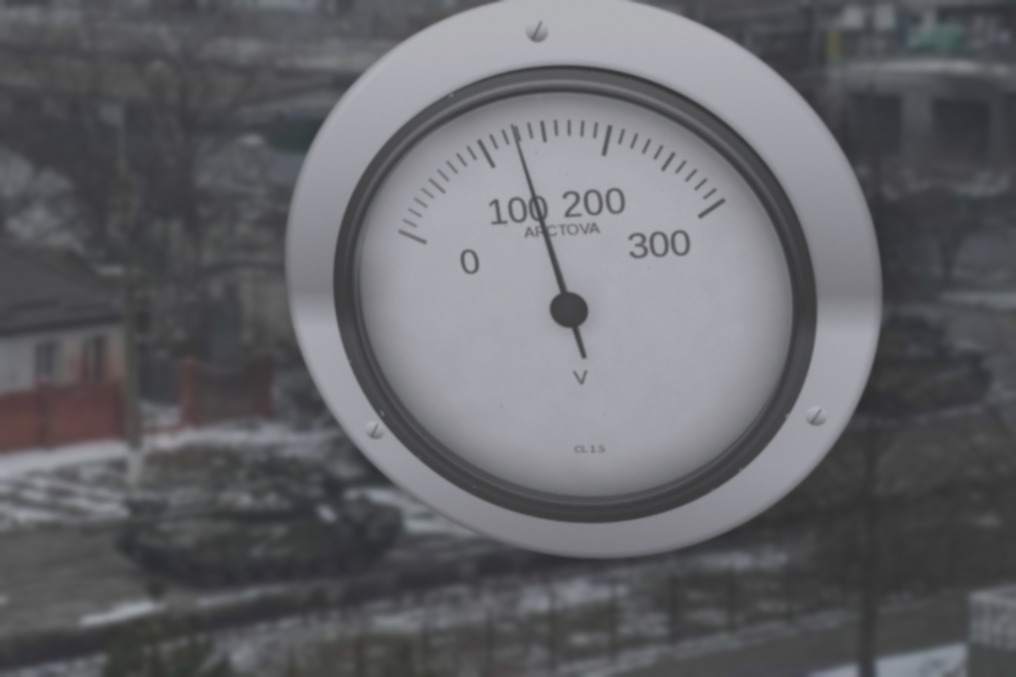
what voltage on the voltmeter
130 V
